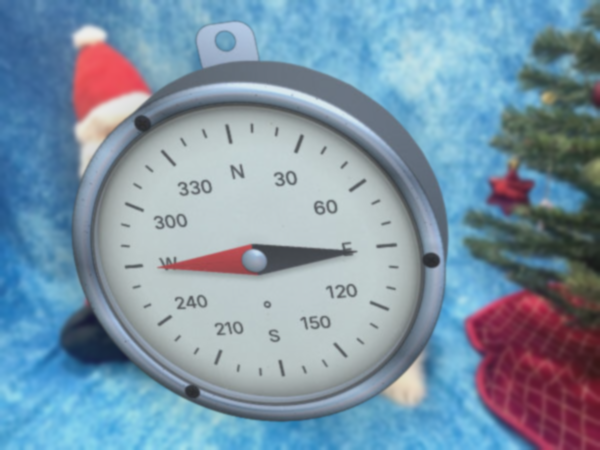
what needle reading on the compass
270 °
